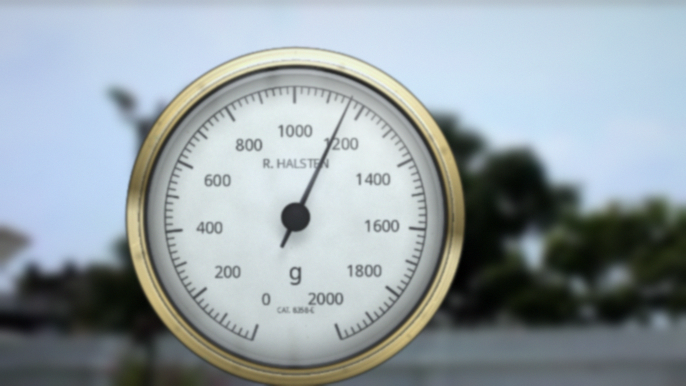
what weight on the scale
1160 g
